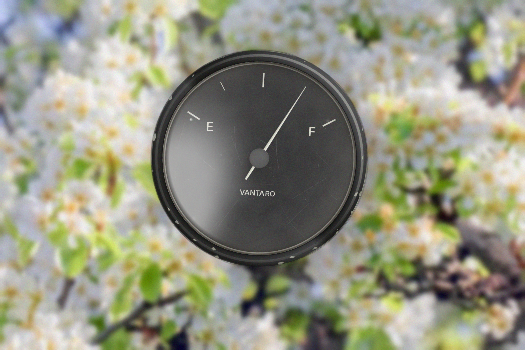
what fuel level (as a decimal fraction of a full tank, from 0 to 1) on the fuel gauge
0.75
